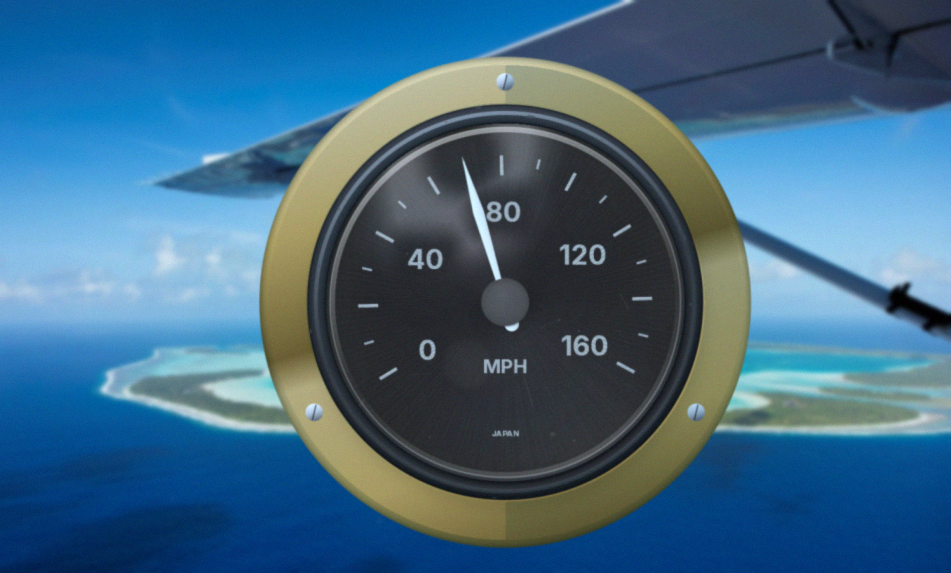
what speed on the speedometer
70 mph
